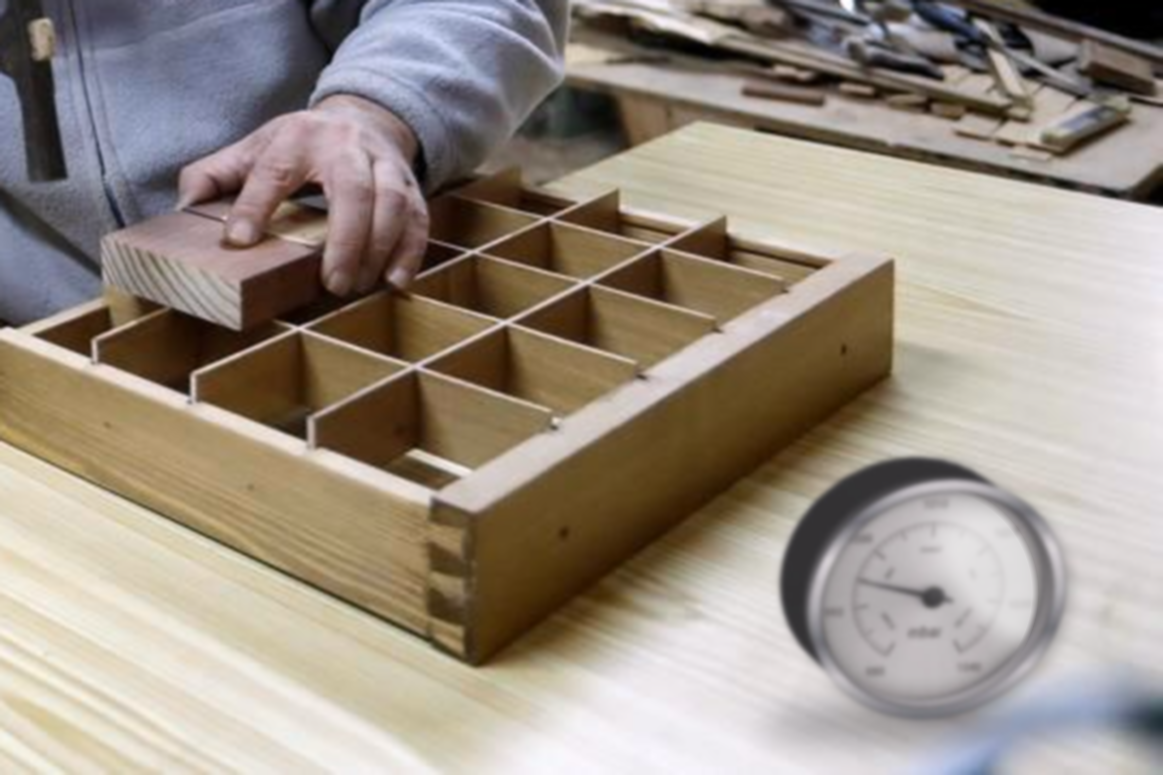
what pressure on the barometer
995 mbar
